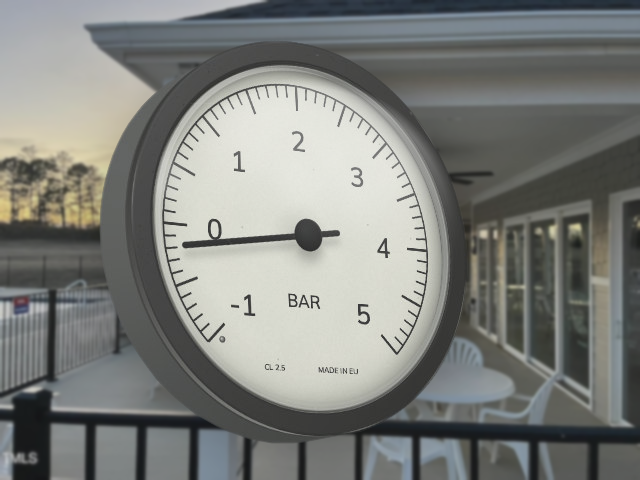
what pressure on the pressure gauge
-0.2 bar
